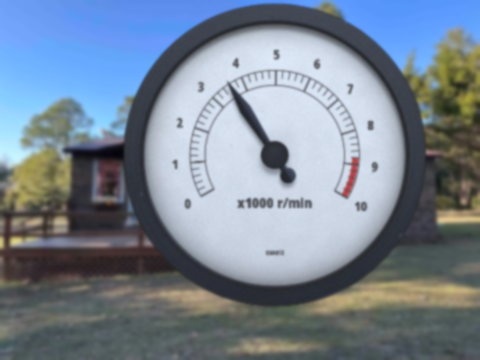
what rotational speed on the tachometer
3600 rpm
